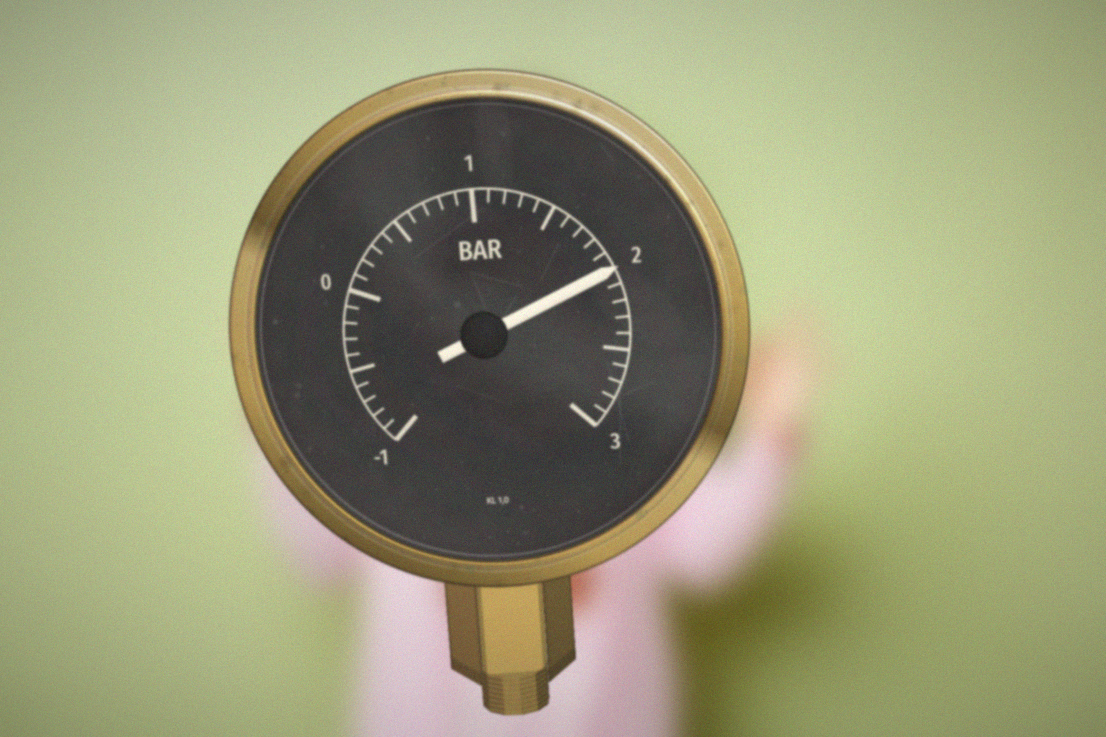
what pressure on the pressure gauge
2 bar
